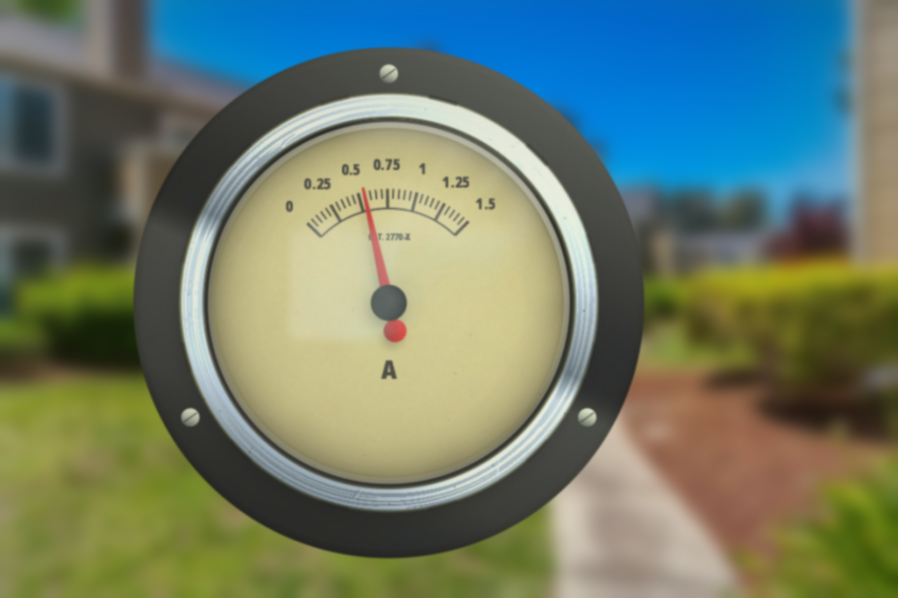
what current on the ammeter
0.55 A
